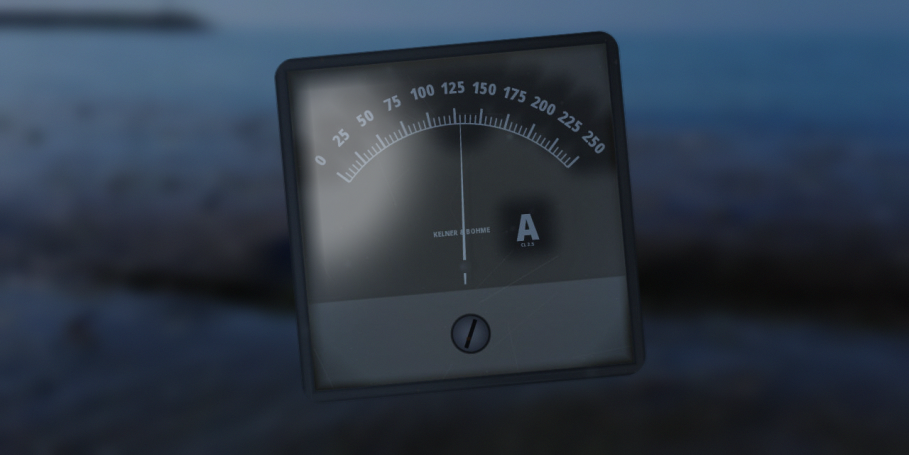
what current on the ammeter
130 A
